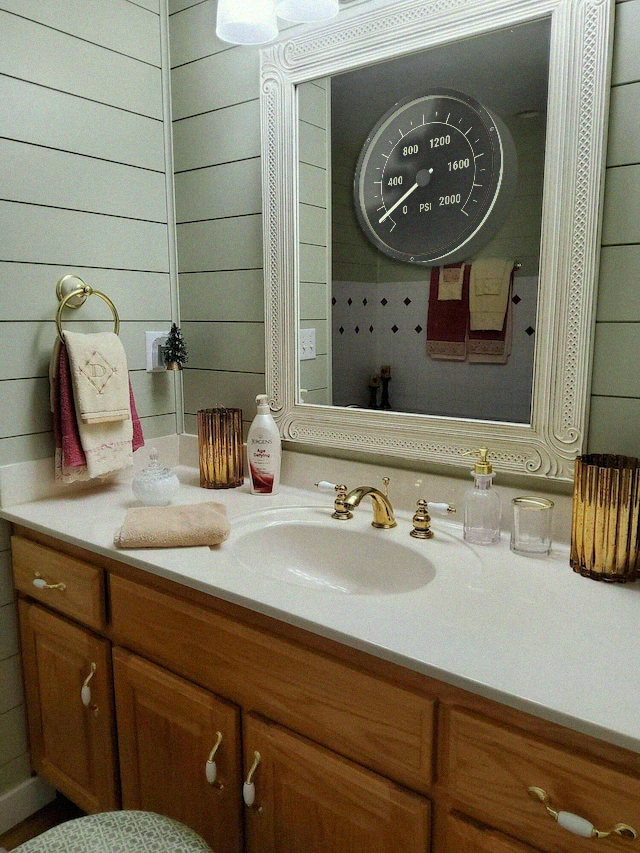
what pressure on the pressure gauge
100 psi
